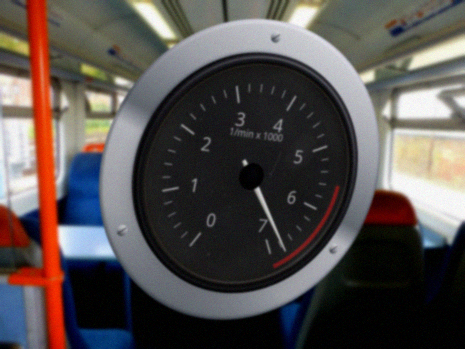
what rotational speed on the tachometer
6800 rpm
